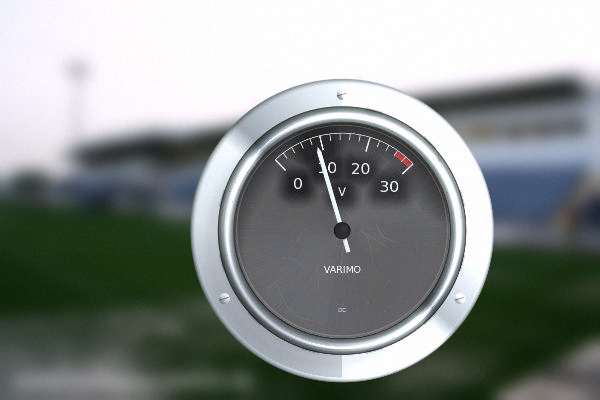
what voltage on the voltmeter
9 V
